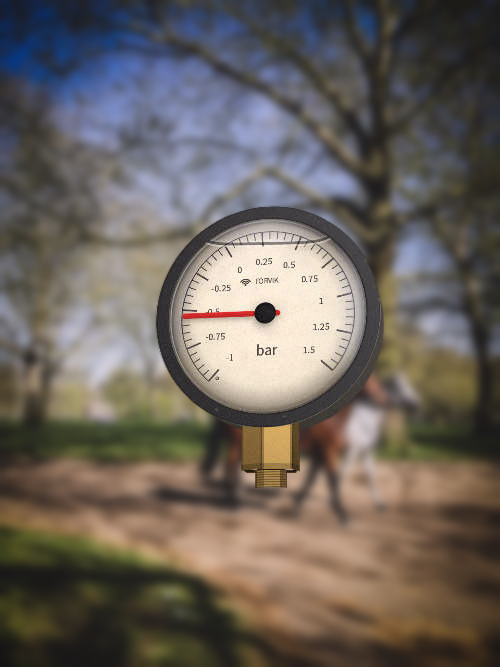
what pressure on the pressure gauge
-0.55 bar
